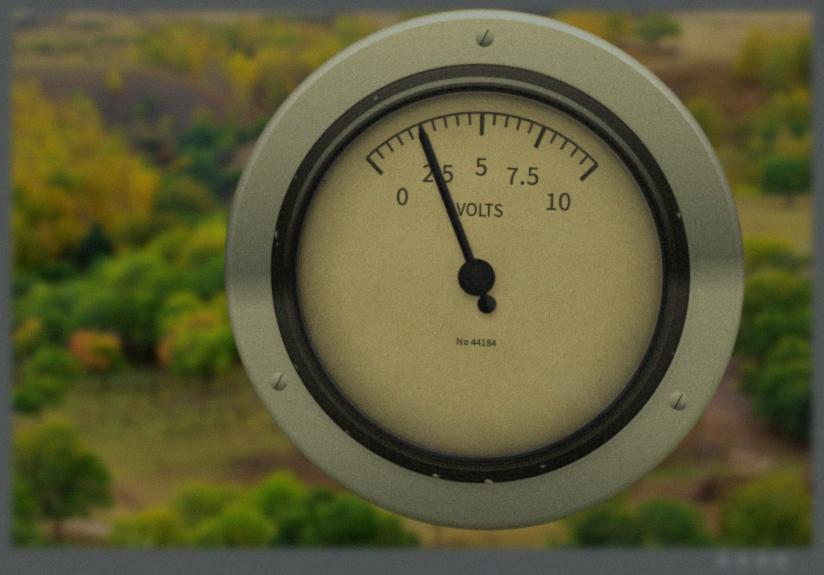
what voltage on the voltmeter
2.5 V
